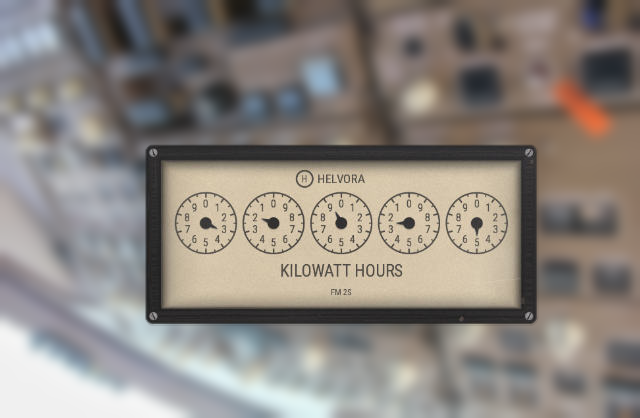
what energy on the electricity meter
31925 kWh
